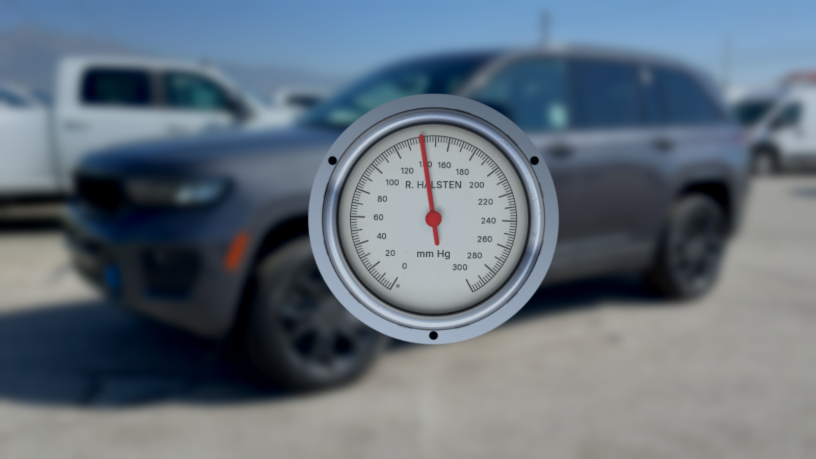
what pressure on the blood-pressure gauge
140 mmHg
